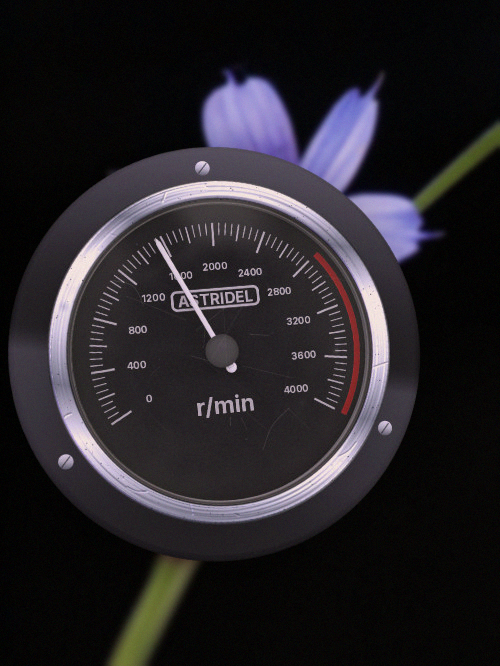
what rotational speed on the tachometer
1550 rpm
